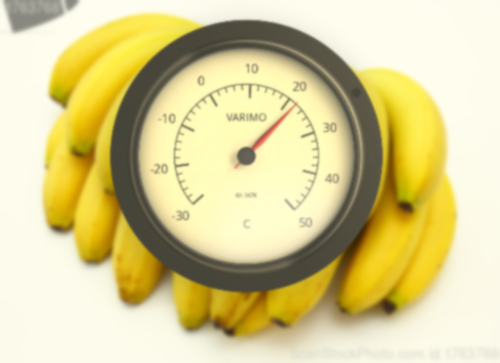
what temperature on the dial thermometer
22 °C
